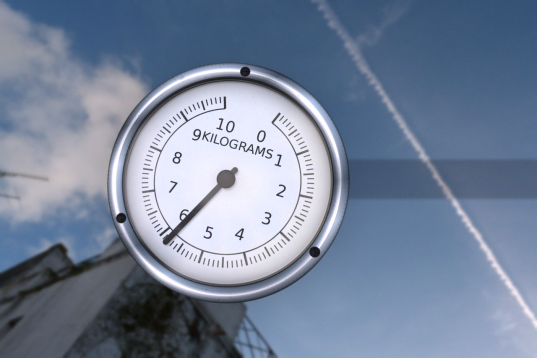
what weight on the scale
5.8 kg
